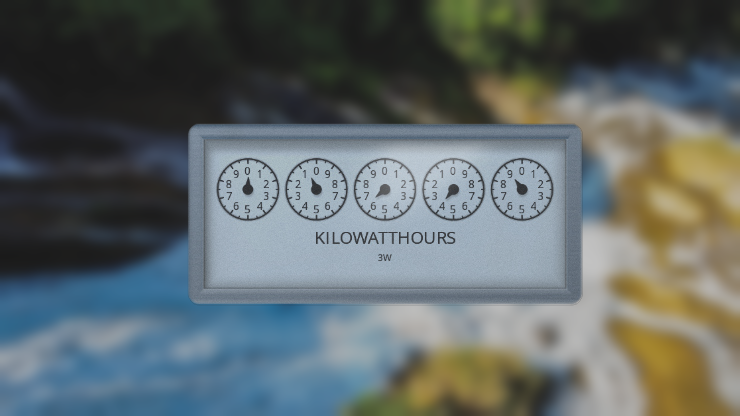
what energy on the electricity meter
639 kWh
